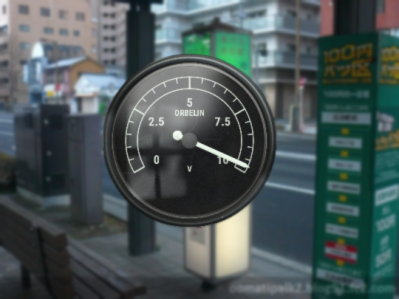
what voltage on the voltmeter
9.75 V
